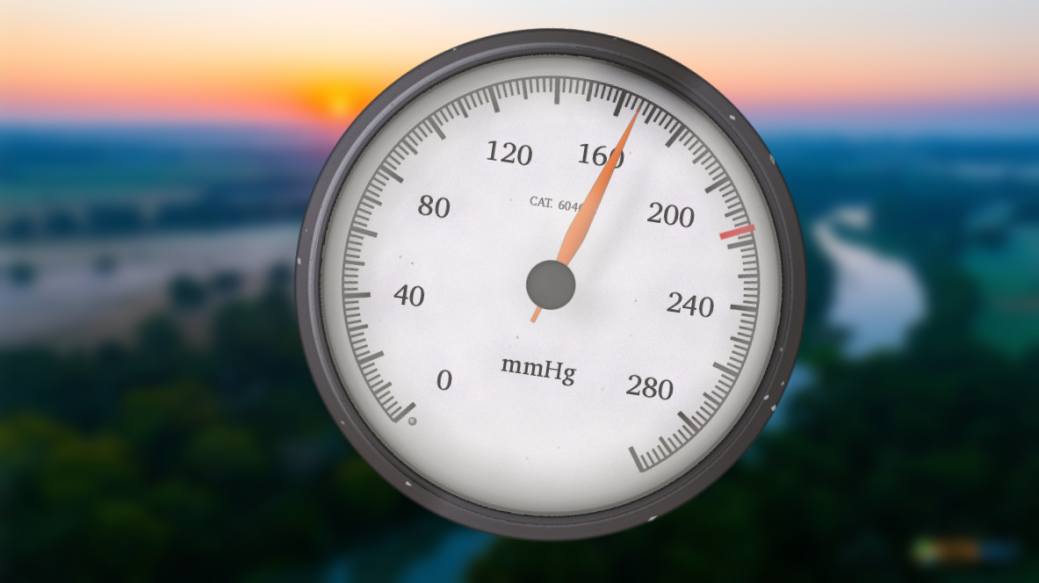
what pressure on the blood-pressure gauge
166 mmHg
